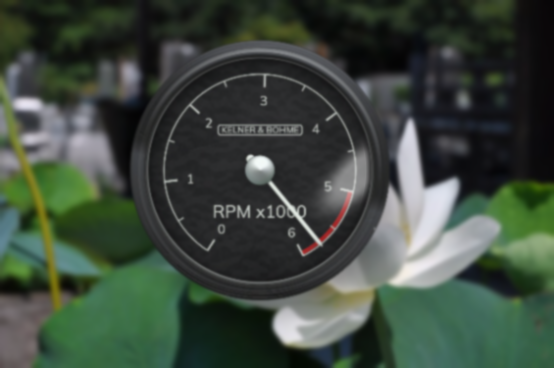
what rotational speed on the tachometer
5750 rpm
